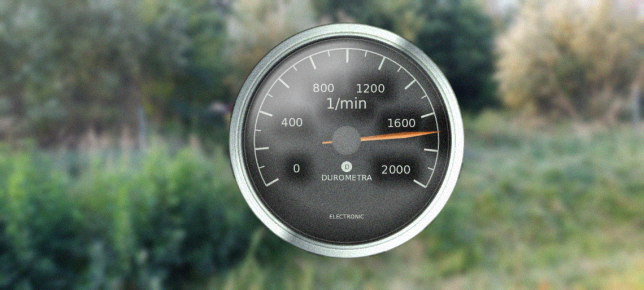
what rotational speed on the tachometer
1700 rpm
